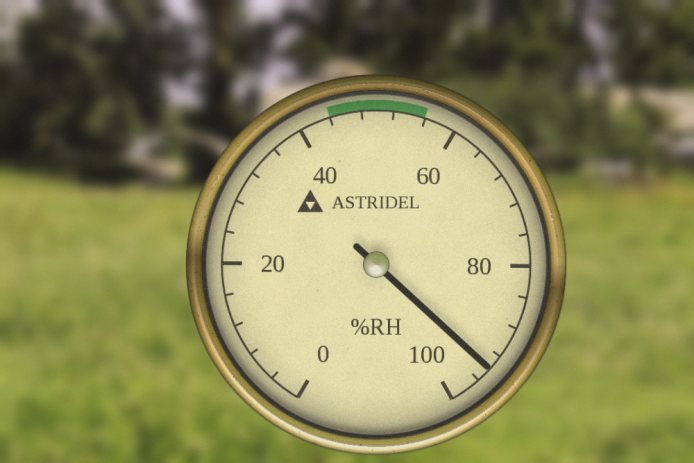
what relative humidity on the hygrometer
94 %
